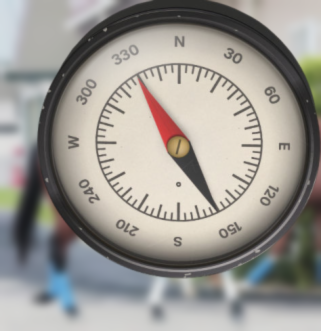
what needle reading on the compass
330 °
